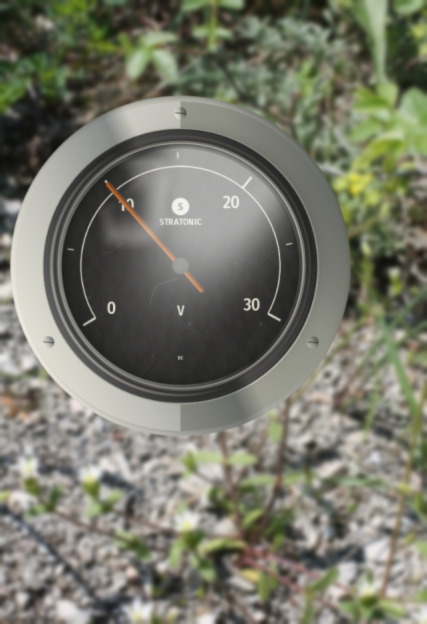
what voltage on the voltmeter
10 V
